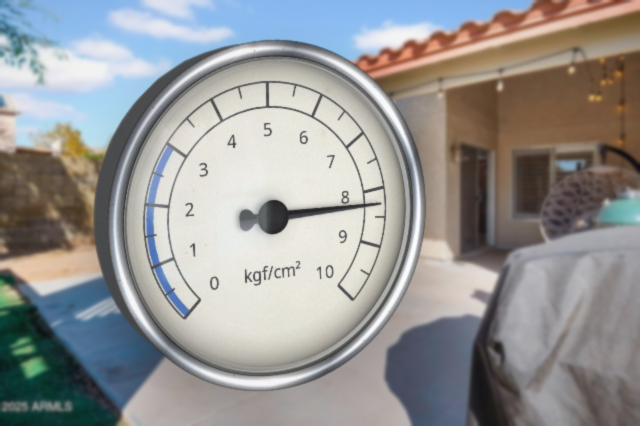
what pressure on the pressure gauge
8.25 kg/cm²
